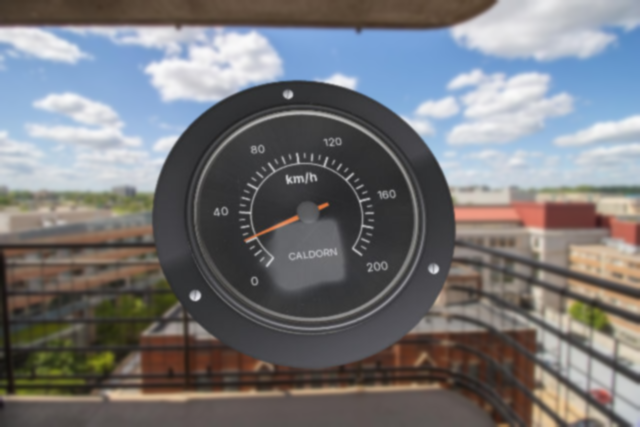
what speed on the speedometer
20 km/h
